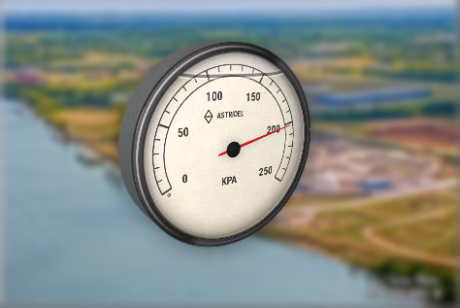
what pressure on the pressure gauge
200 kPa
